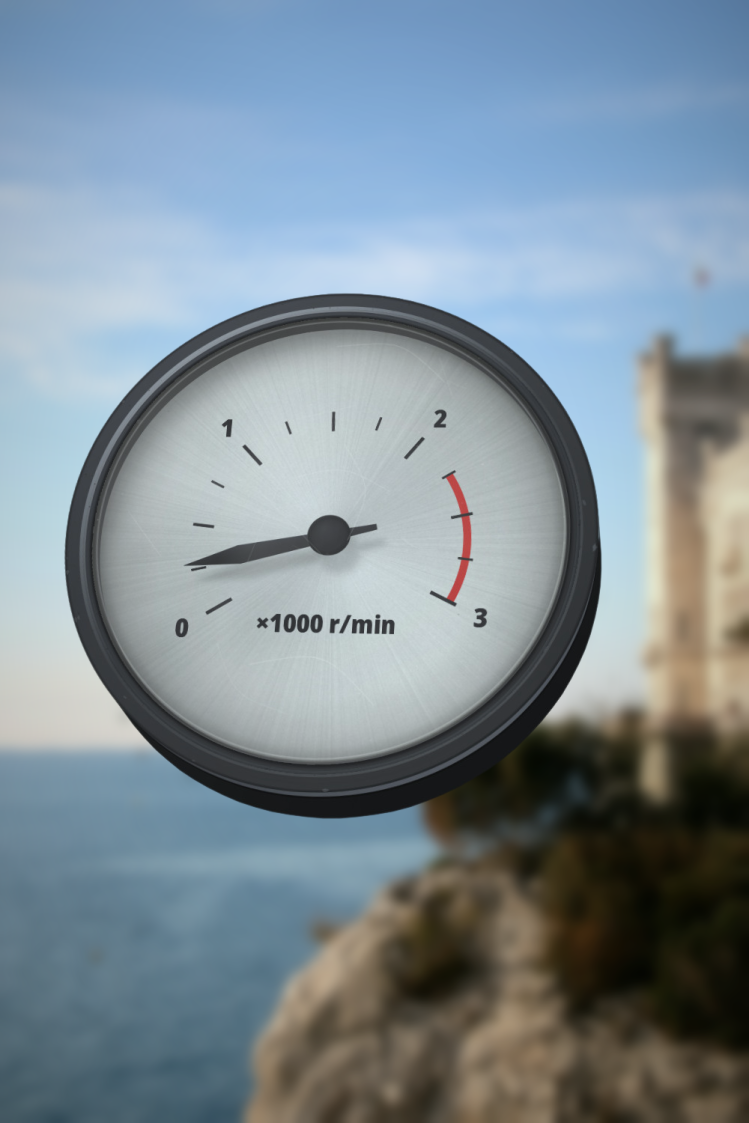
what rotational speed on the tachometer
250 rpm
